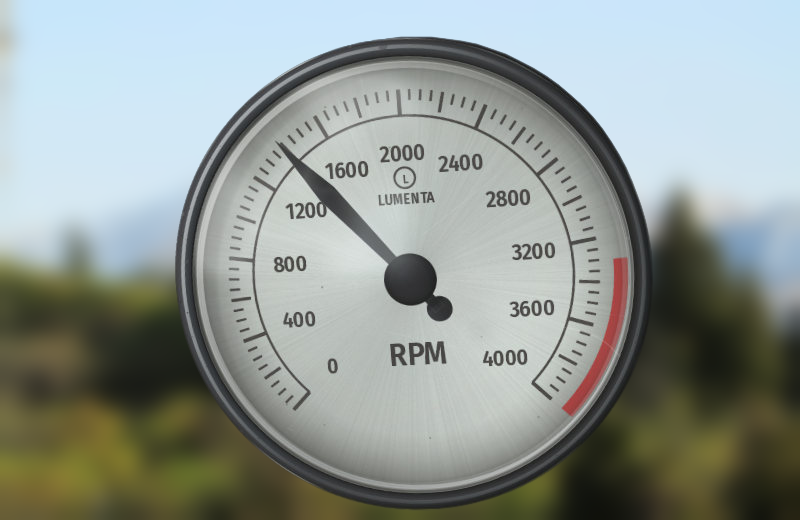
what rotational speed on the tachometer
1400 rpm
